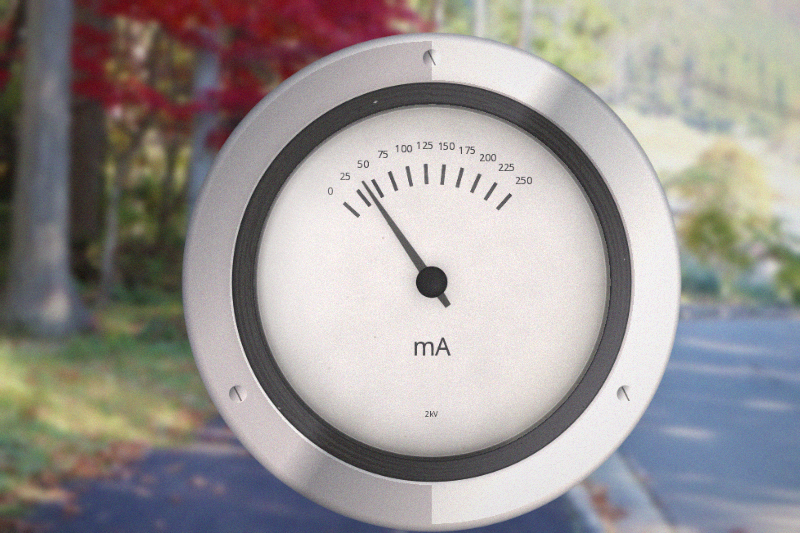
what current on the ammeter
37.5 mA
